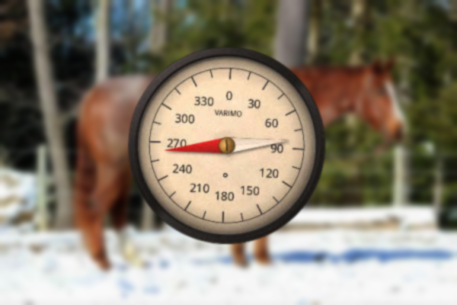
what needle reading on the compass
262.5 °
